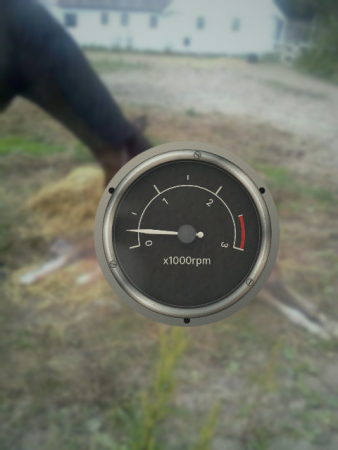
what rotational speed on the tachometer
250 rpm
